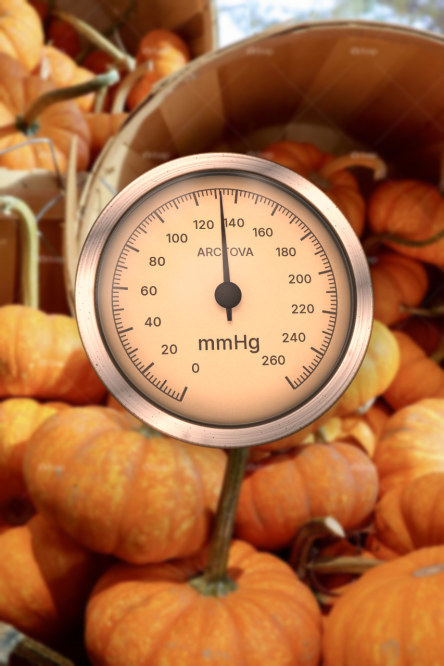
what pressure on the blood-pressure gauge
132 mmHg
